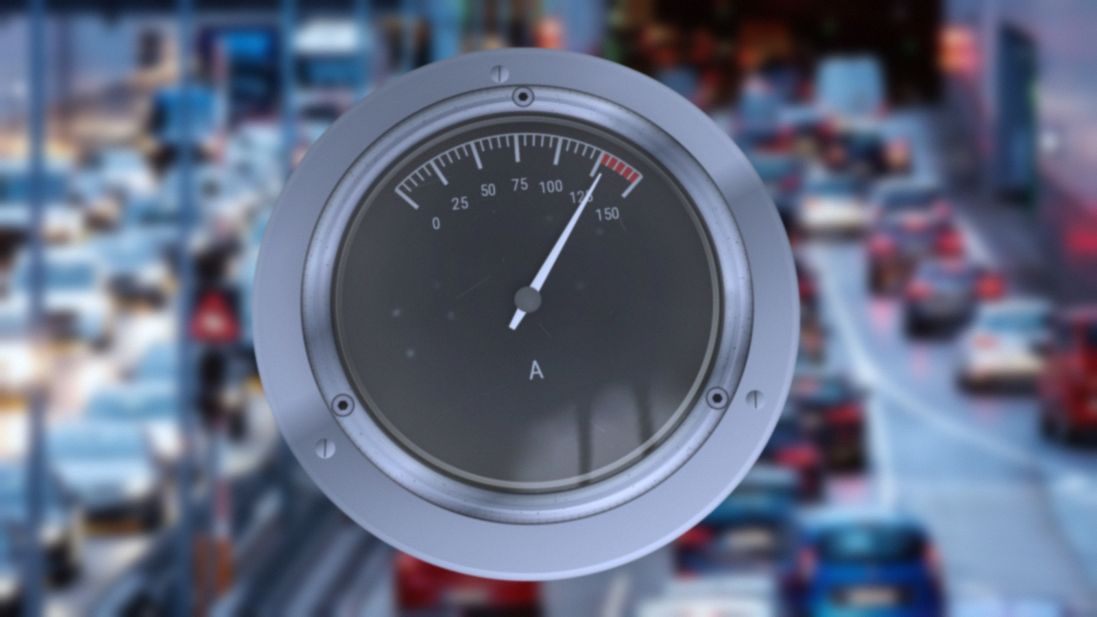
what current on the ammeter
130 A
